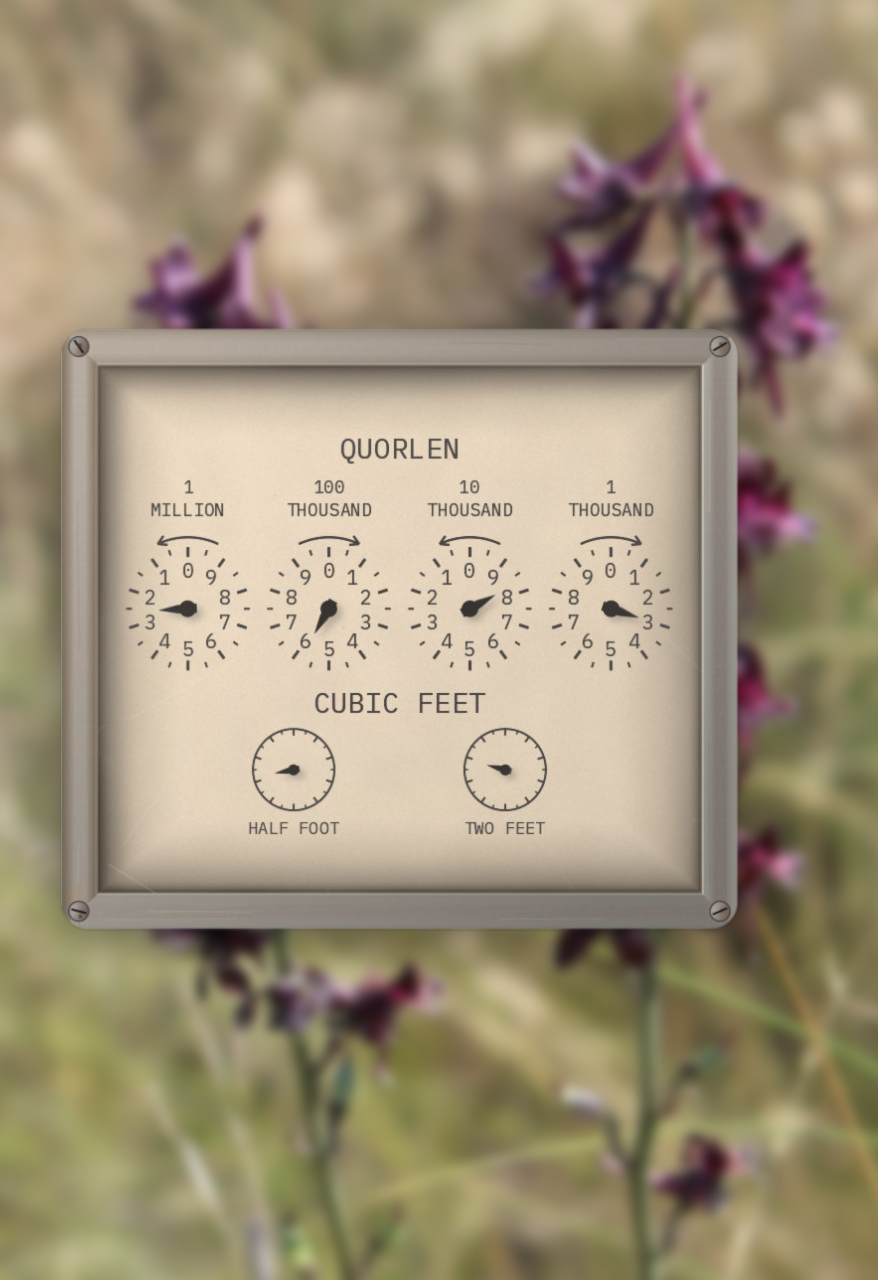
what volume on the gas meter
258300 ft³
